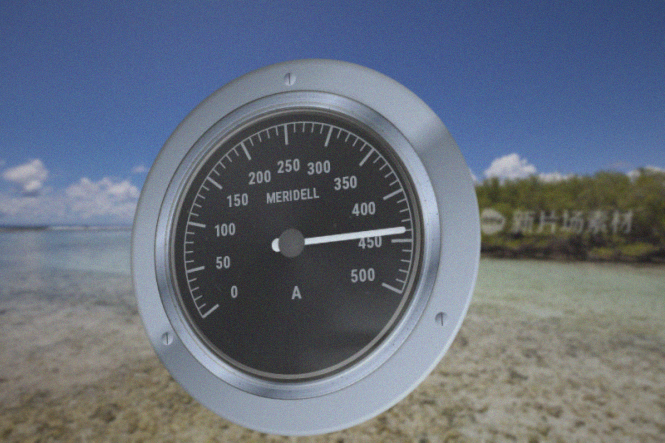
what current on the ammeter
440 A
